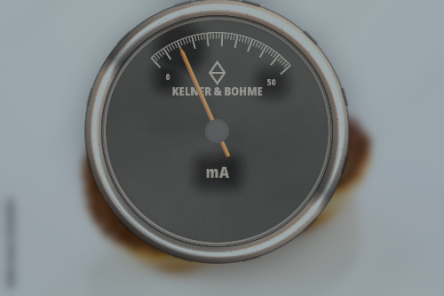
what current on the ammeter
10 mA
